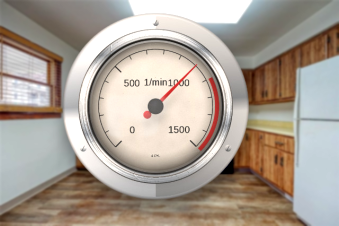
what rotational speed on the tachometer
1000 rpm
